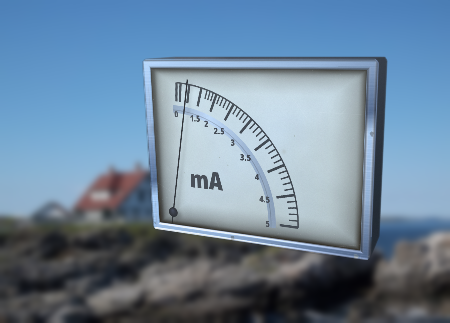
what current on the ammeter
1 mA
